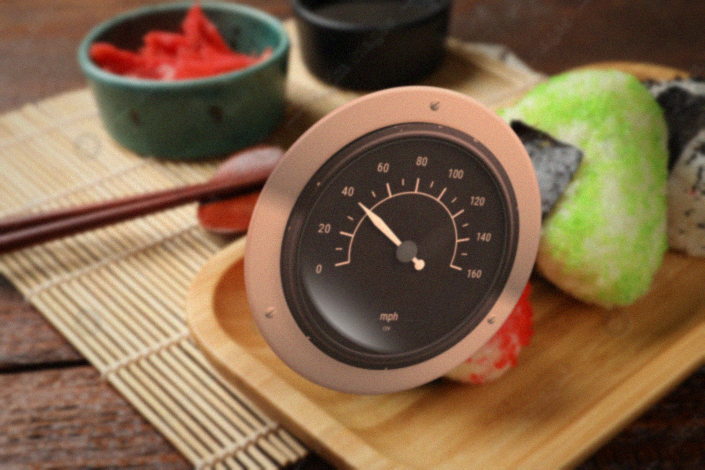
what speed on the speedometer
40 mph
